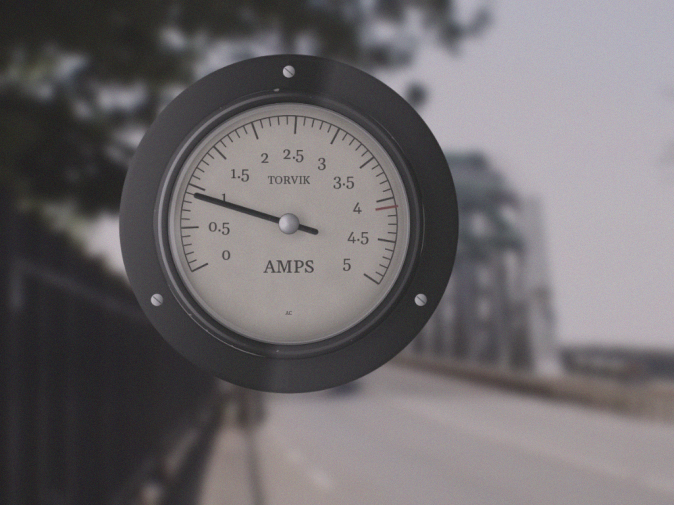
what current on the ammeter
0.9 A
